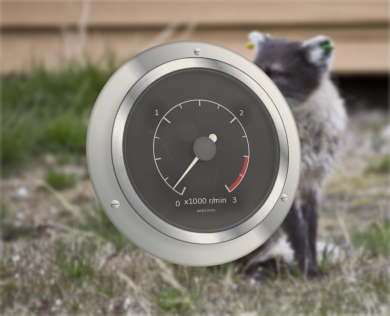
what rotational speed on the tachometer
125 rpm
